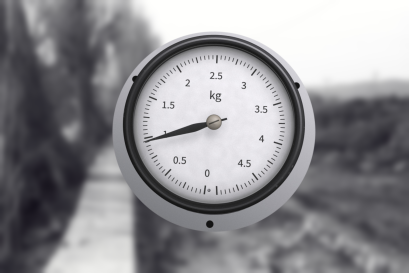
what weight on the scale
0.95 kg
